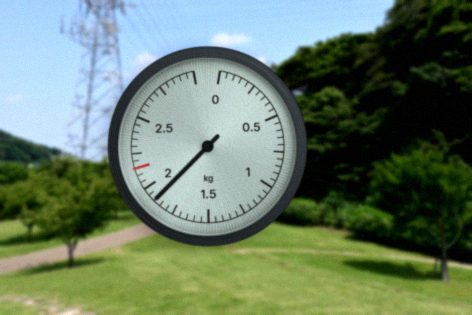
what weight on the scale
1.9 kg
